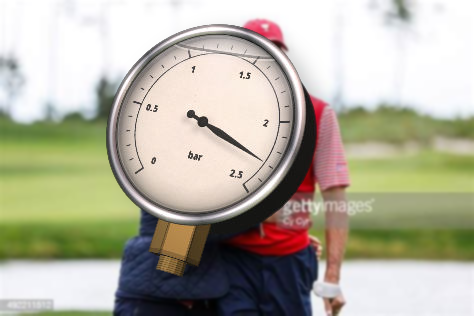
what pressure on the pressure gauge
2.3 bar
